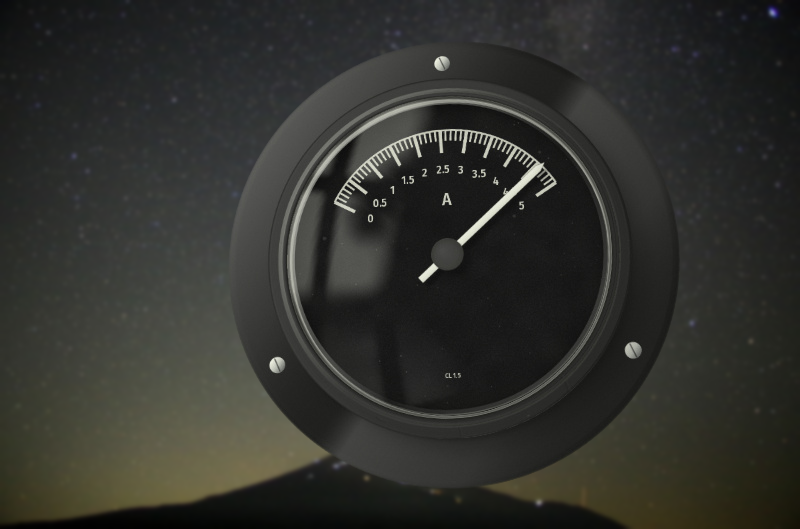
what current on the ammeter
4.6 A
